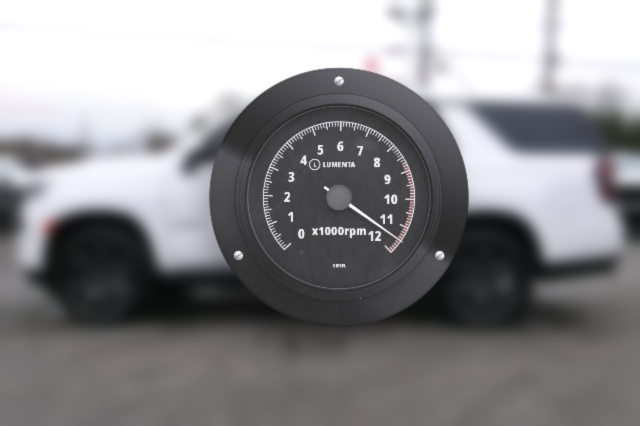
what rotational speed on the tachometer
11500 rpm
